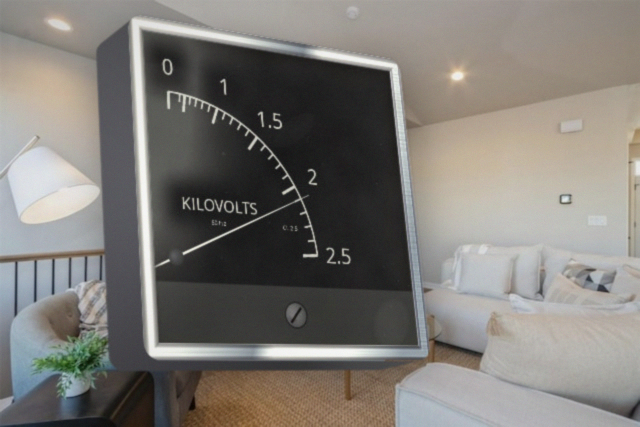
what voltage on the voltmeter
2.1 kV
